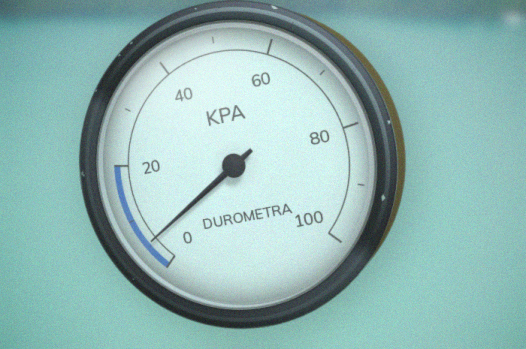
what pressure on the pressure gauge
5 kPa
